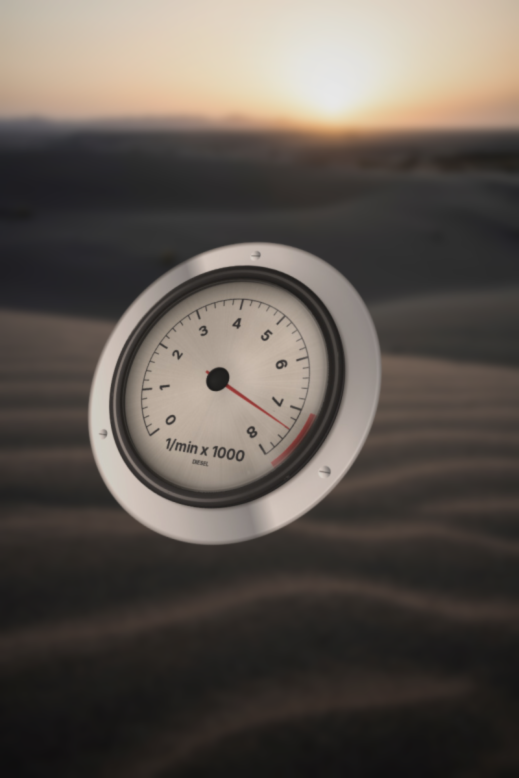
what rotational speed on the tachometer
7400 rpm
